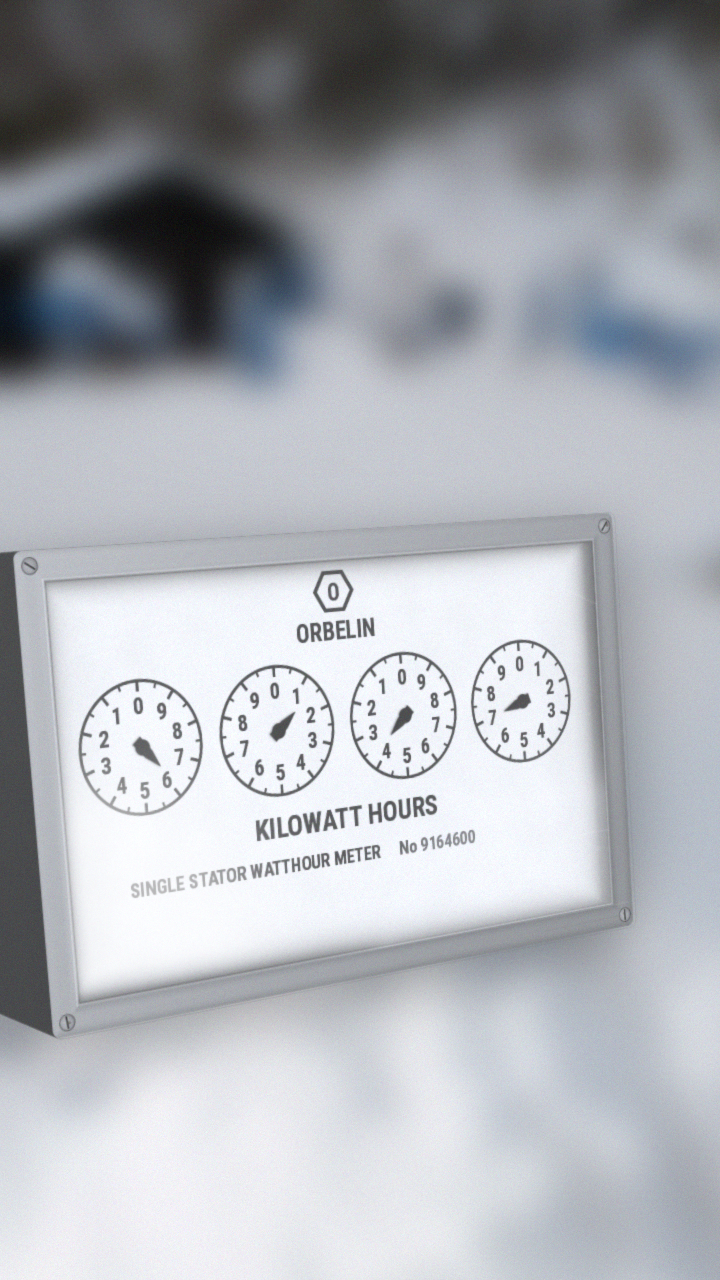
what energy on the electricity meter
6137 kWh
